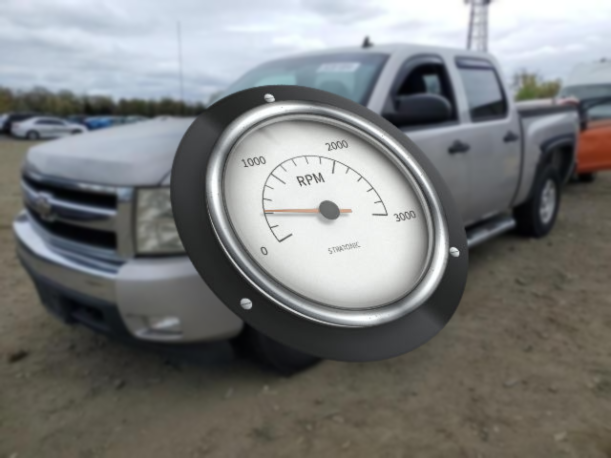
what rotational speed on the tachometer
400 rpm
